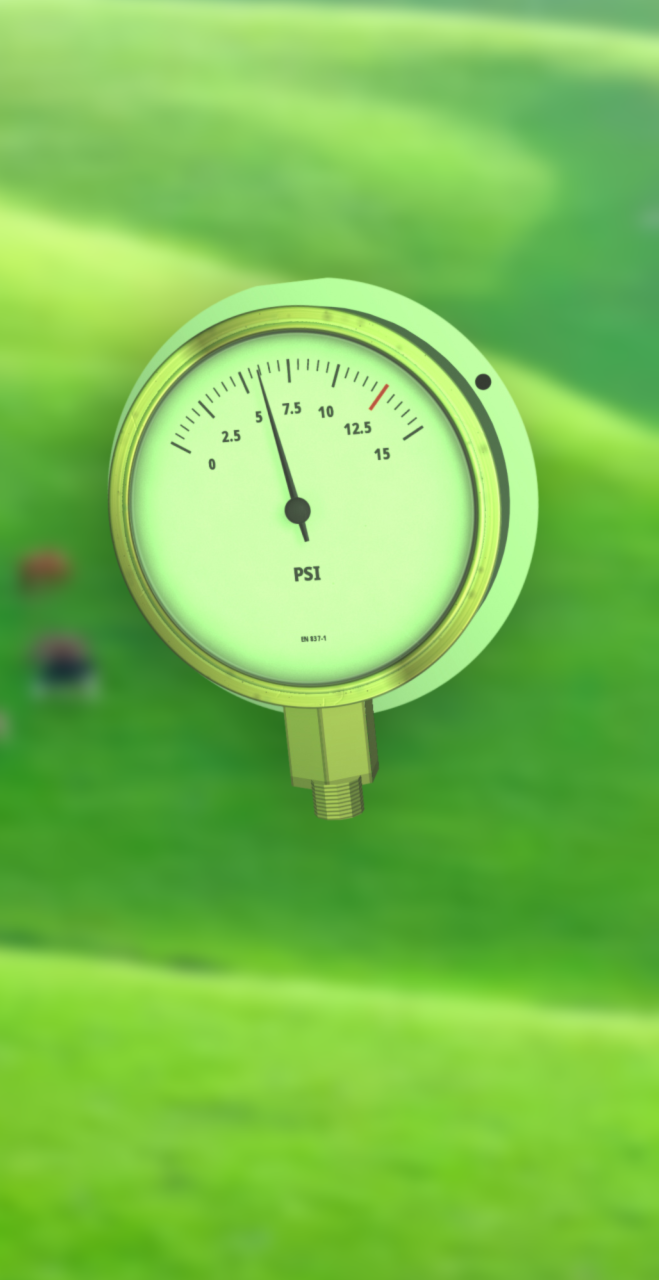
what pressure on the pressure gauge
6 psi
